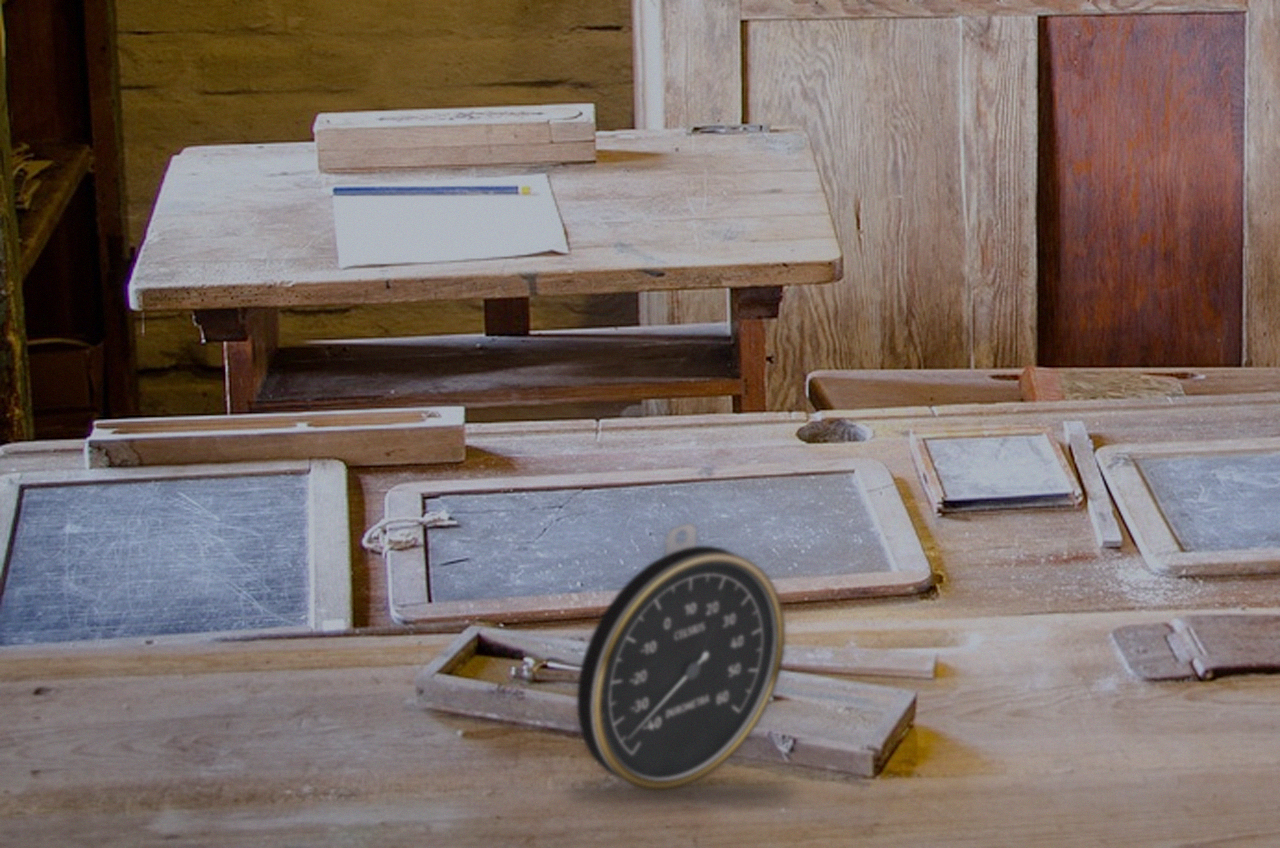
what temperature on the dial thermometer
-35 °C
